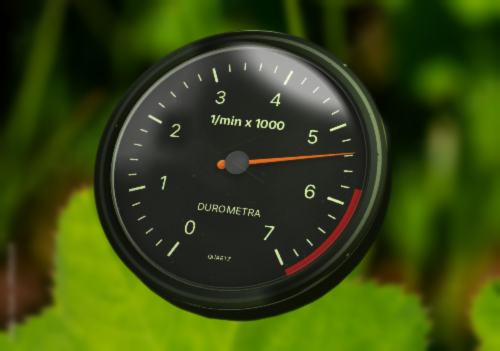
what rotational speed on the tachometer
5400 rpm
